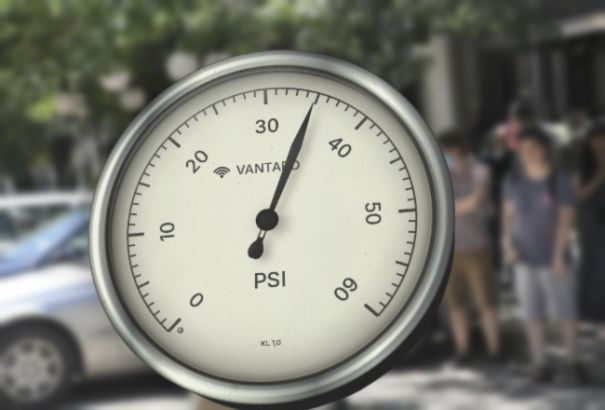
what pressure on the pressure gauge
35 psi
